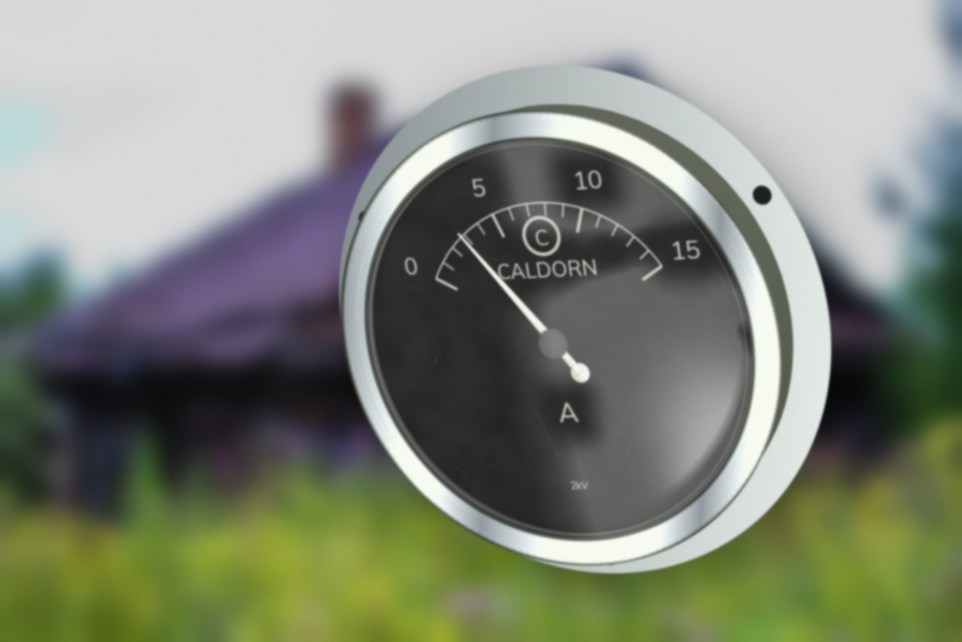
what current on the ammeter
3 A
